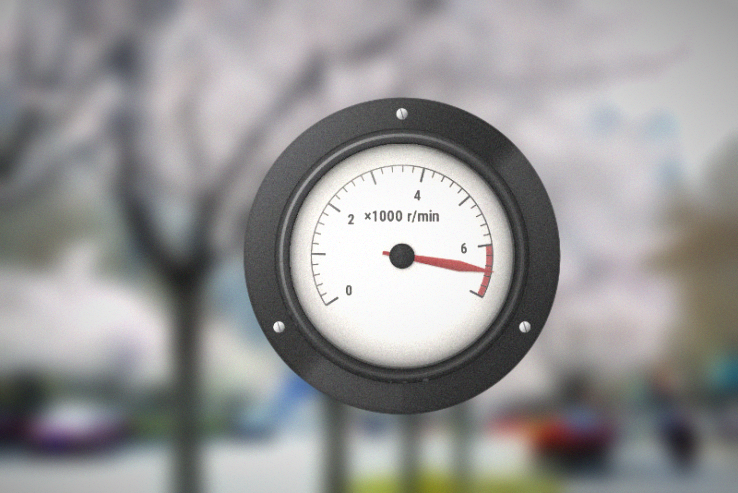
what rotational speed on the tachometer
6500 rpm
